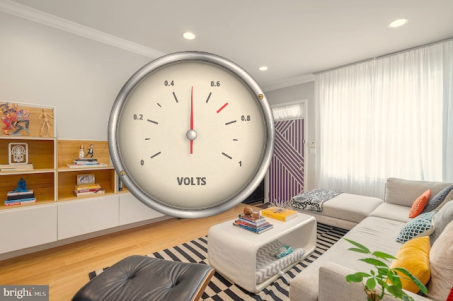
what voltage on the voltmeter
0.5 V
